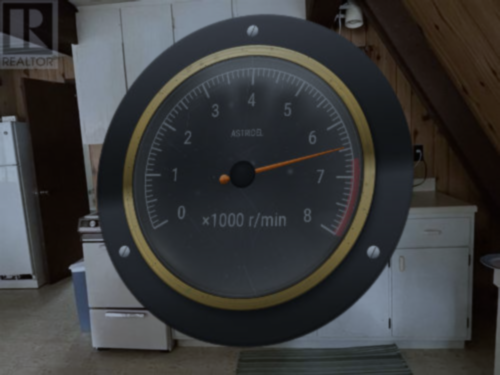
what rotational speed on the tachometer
6500 rpm
